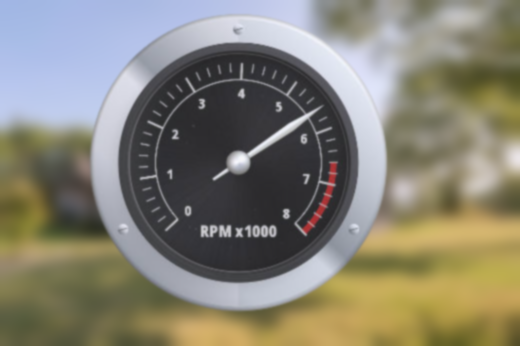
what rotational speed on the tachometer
5600 rpm
